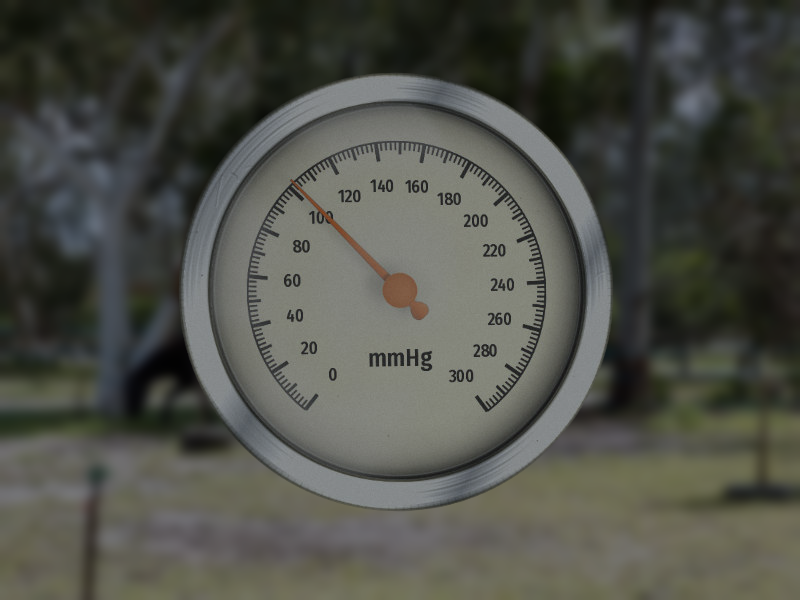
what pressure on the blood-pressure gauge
102 mmHg
